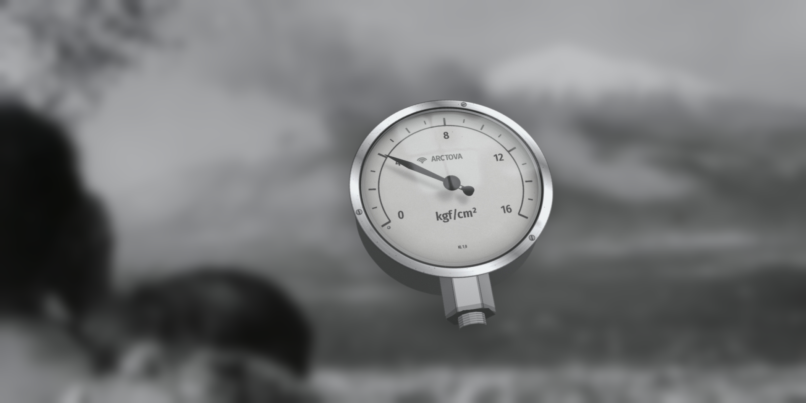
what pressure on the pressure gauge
4 kg/cm²
